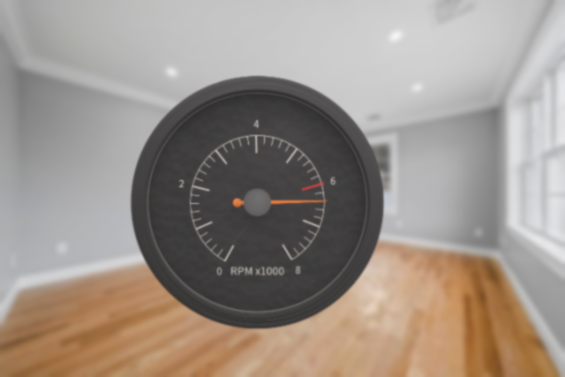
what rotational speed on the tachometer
6400 rpm
